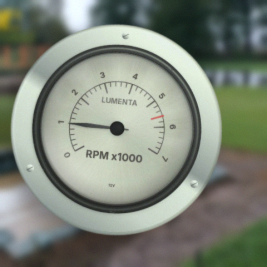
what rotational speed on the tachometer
1000 rpm
